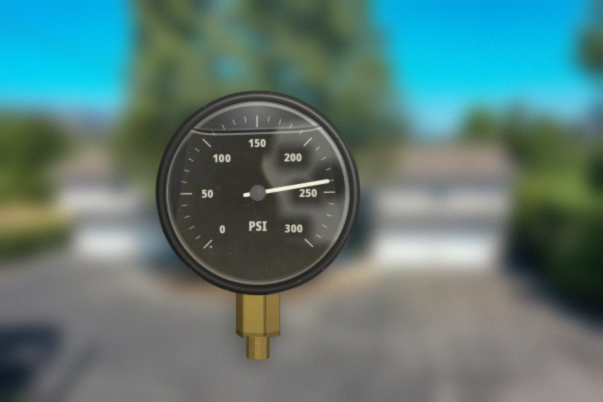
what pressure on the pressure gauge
240 psi
